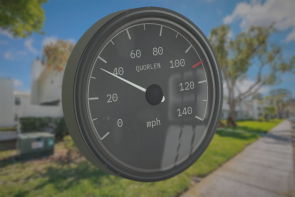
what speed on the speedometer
35 mph
